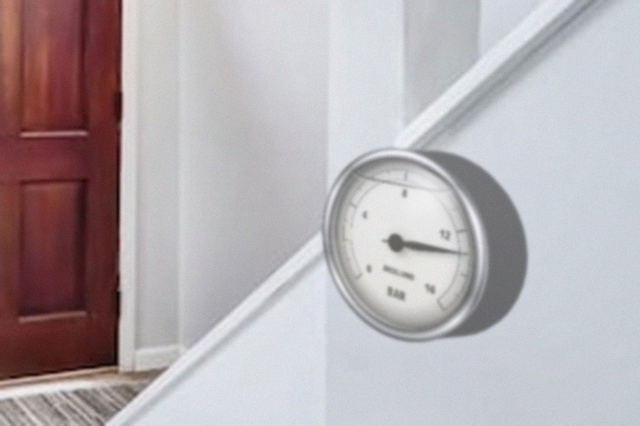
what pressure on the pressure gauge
13 bar
